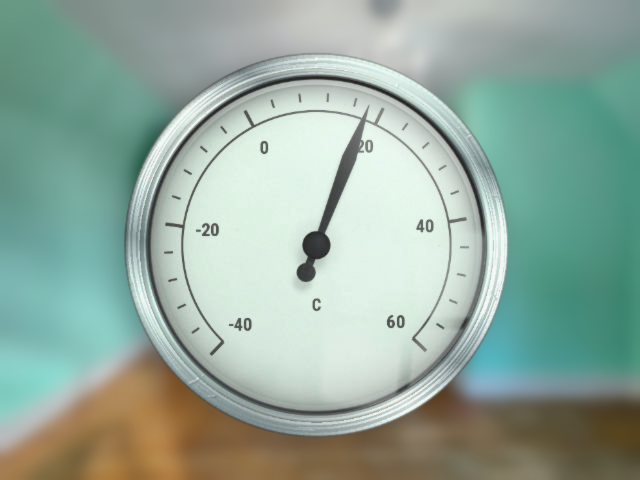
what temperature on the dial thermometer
18 °C
